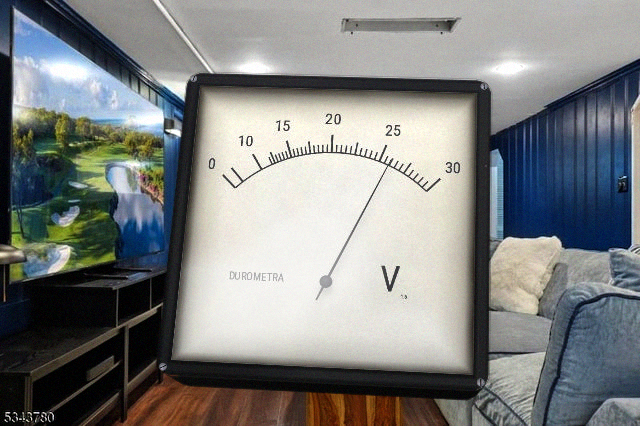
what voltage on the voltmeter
26 V
